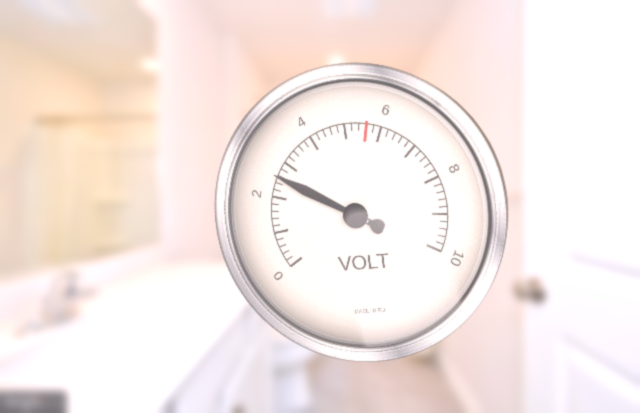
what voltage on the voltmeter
2.6 V
